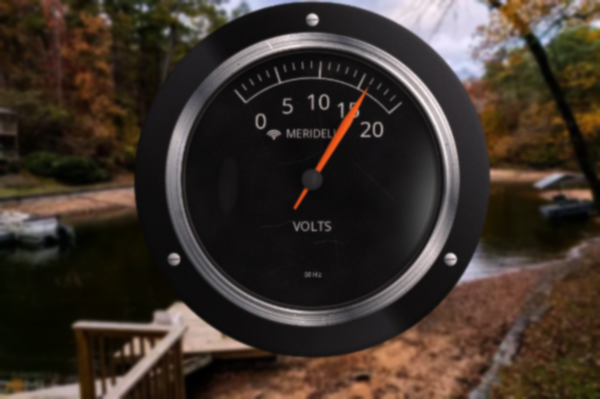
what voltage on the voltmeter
16 V
